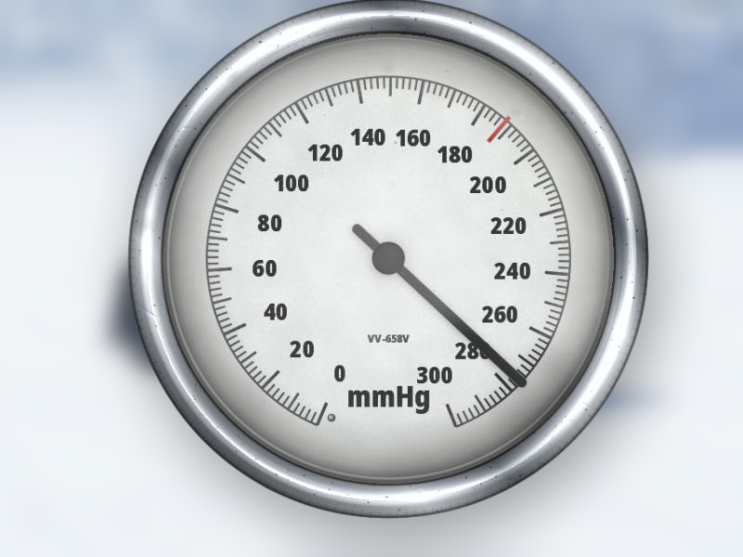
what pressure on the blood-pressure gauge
276 mmHg
